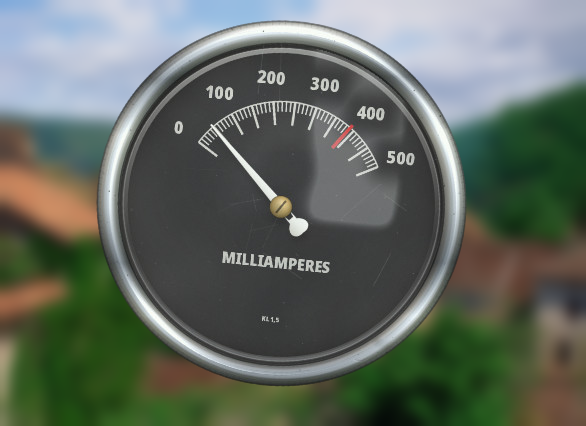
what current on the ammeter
50 mA
